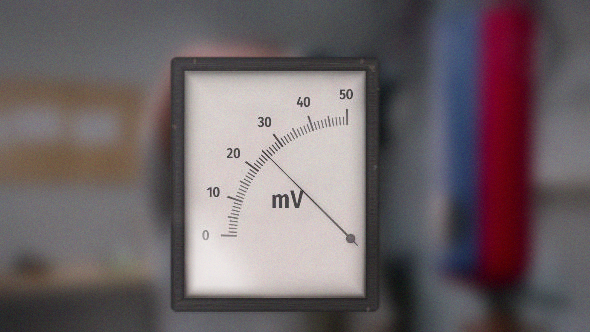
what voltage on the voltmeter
25 mV
